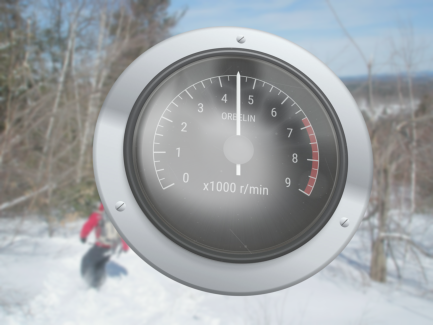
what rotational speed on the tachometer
4500 rpm
